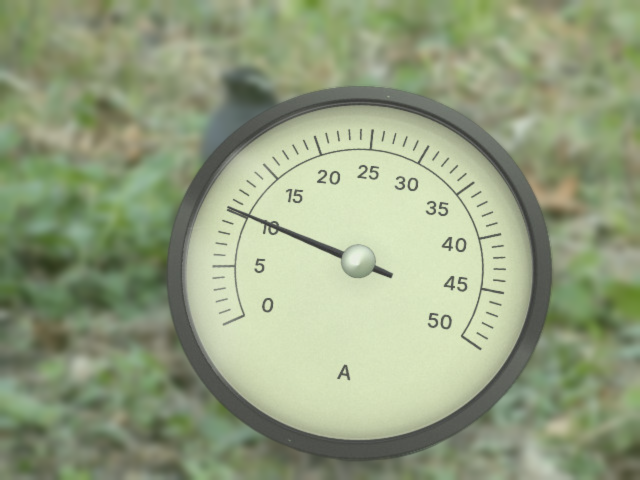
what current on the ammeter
10 A
